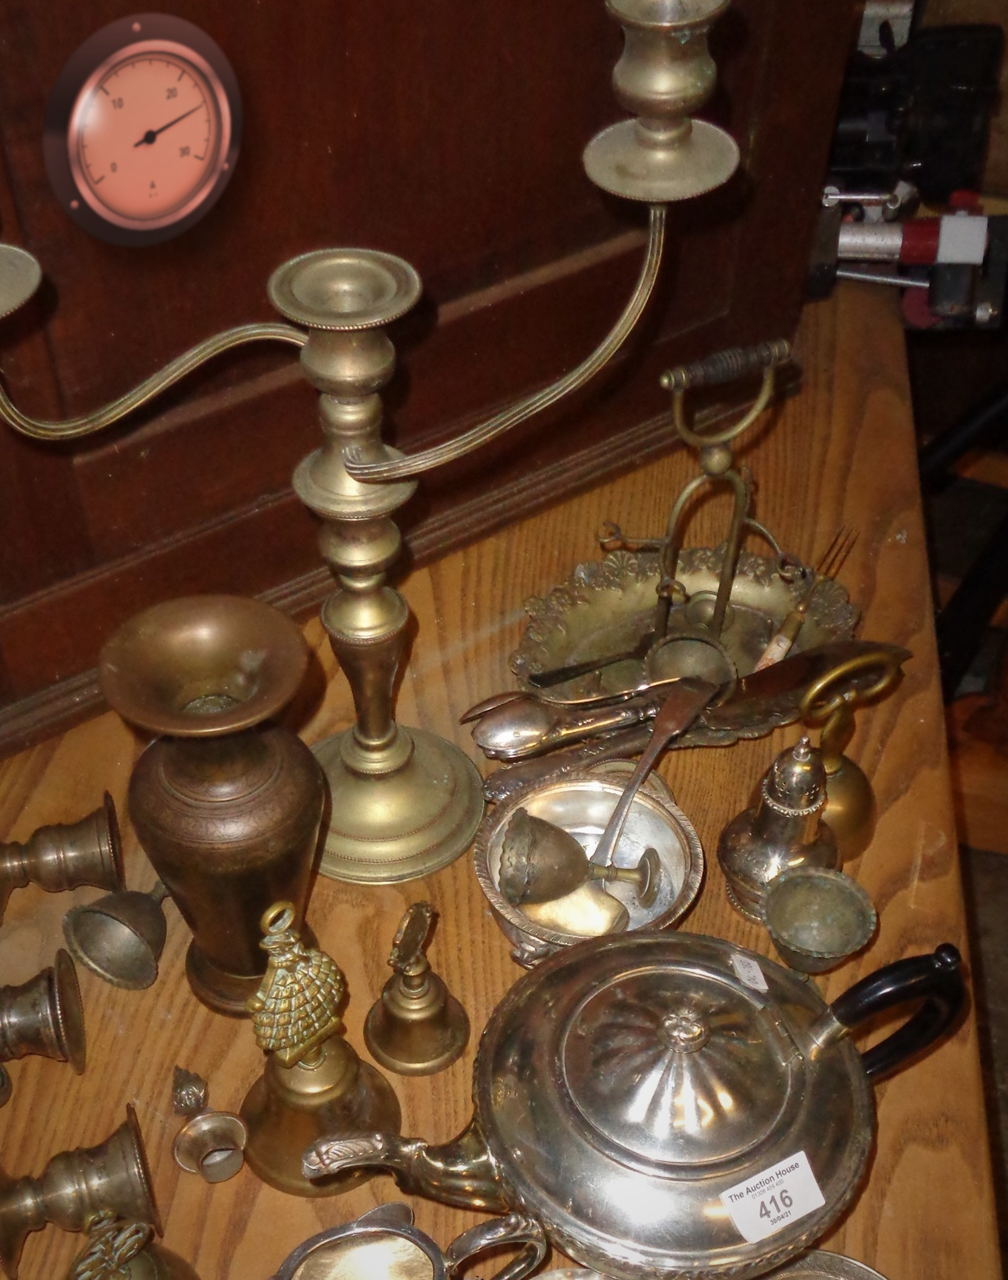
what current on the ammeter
24 A
